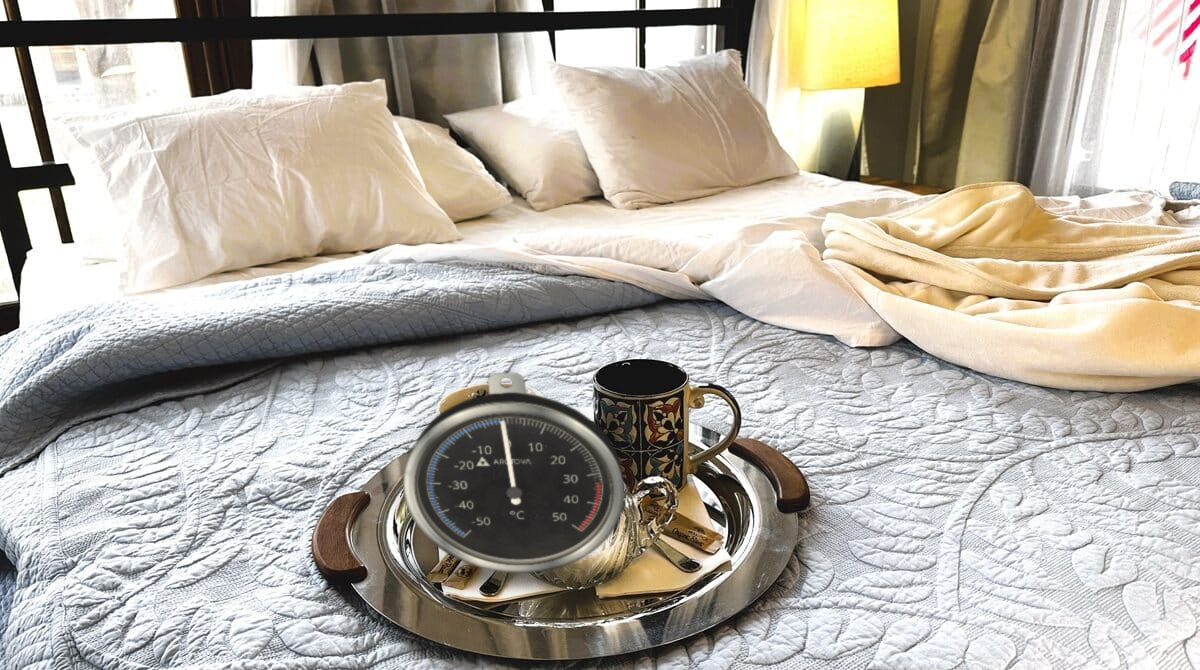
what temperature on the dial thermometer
0 °C
